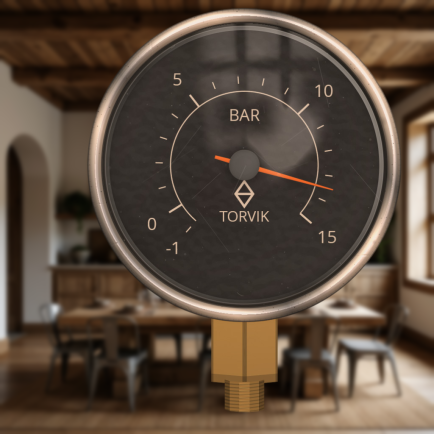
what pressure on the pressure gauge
13.5 bar
